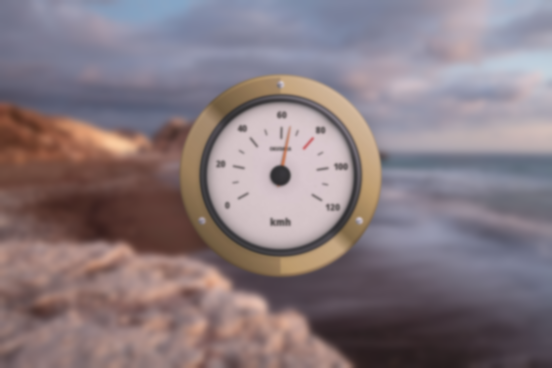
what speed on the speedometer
65 km/h
